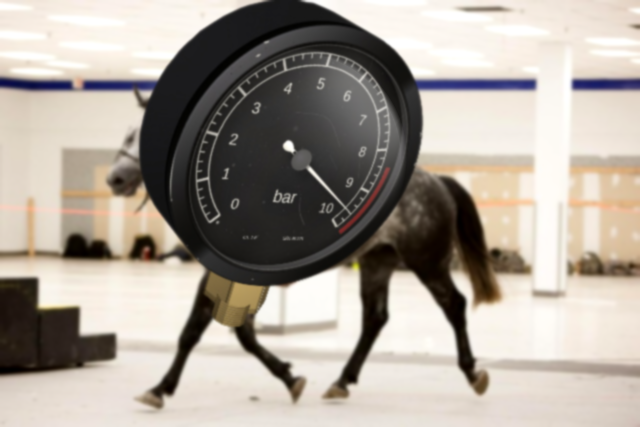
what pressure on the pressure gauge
9.6 bar
